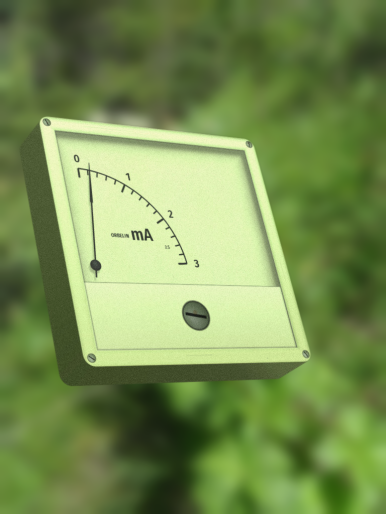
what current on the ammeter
0.2 mA
